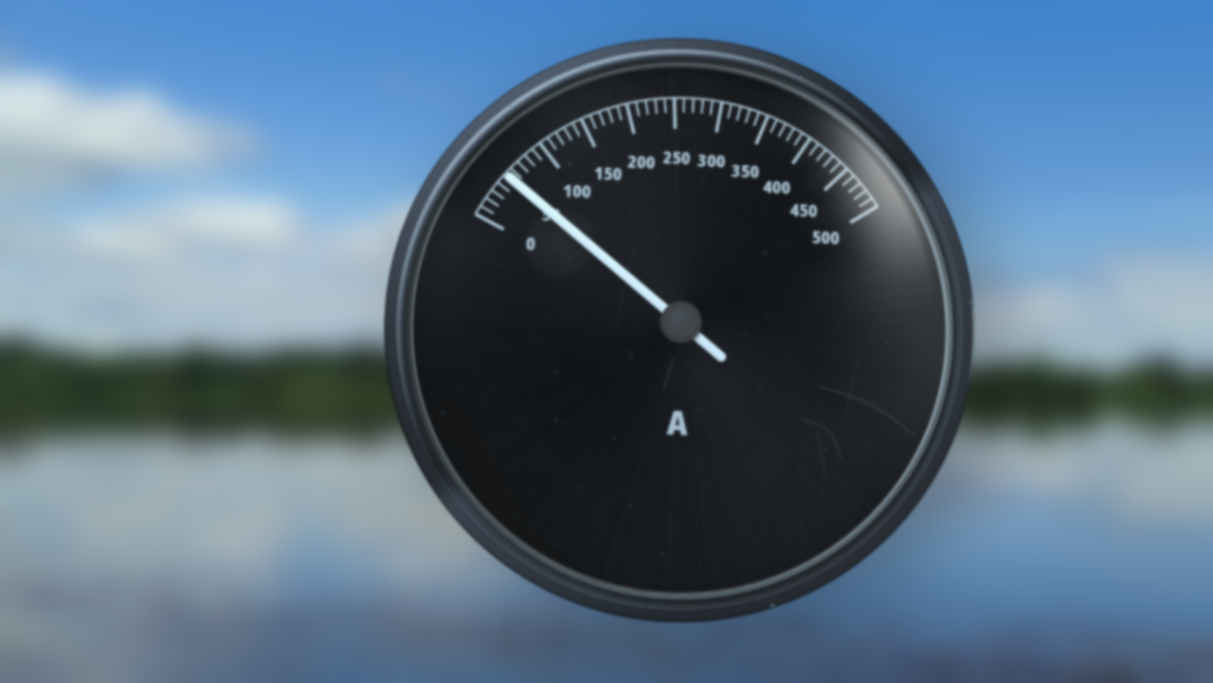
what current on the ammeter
50 A
